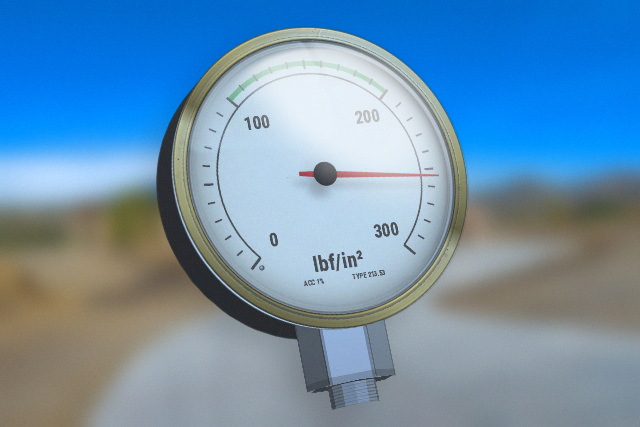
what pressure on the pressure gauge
255 psi
